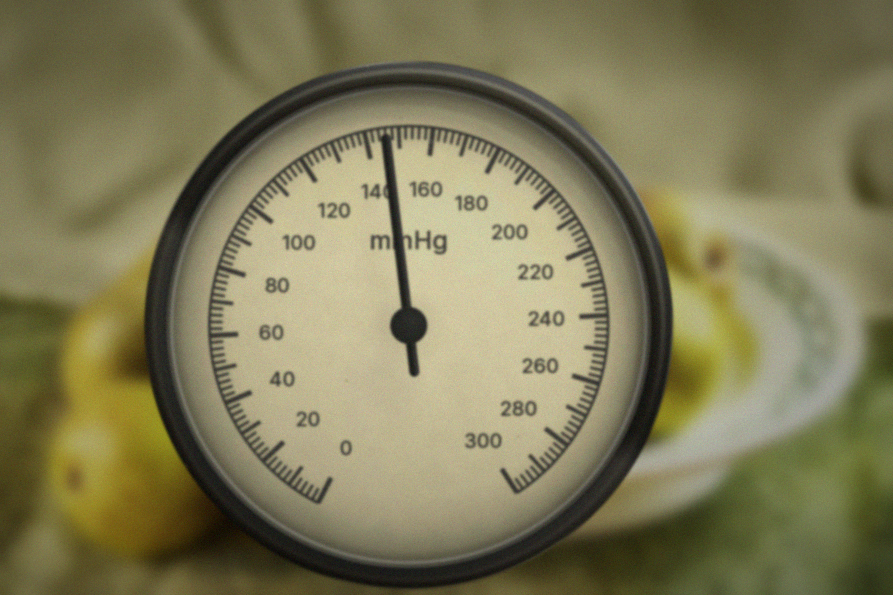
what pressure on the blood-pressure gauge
146 mmHg
